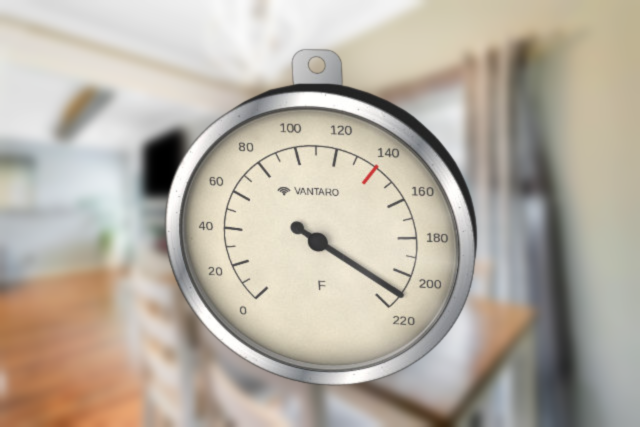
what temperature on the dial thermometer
210 °F
